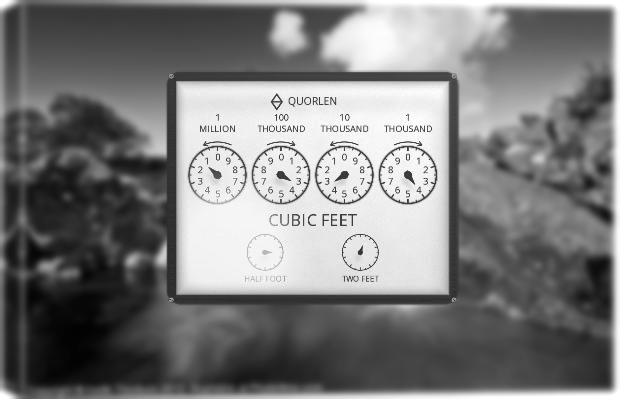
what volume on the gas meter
133400 ft³
